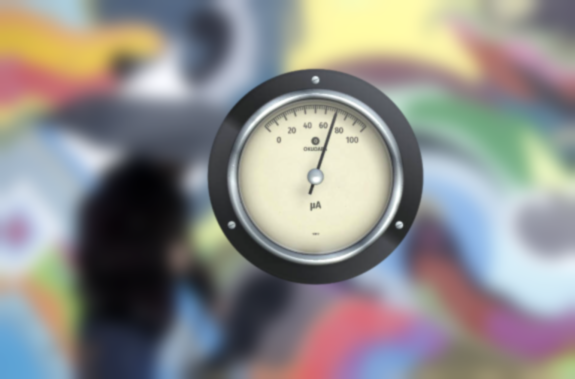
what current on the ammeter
70 µA
